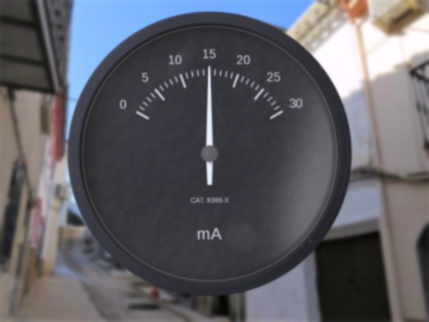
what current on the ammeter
15 mA
